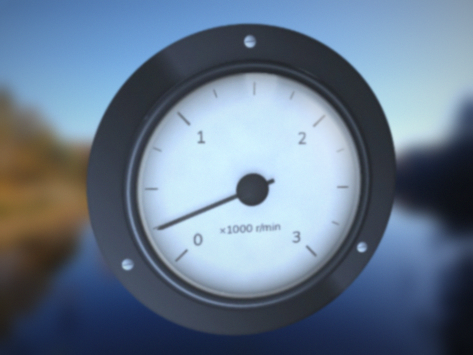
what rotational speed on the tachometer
250 rpm
